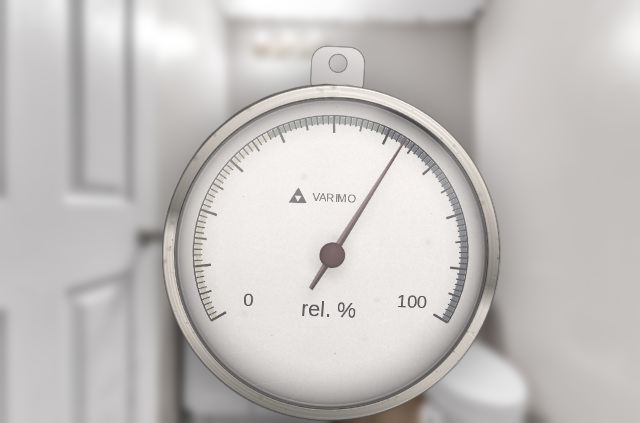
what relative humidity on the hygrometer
63 %
